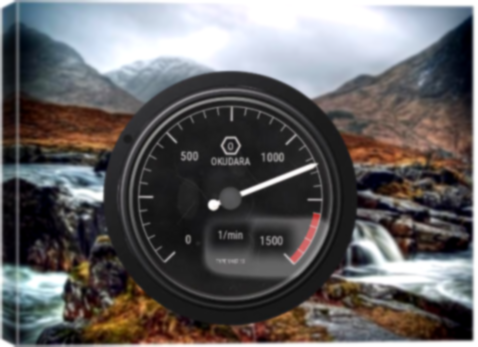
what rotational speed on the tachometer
1125 rpm
